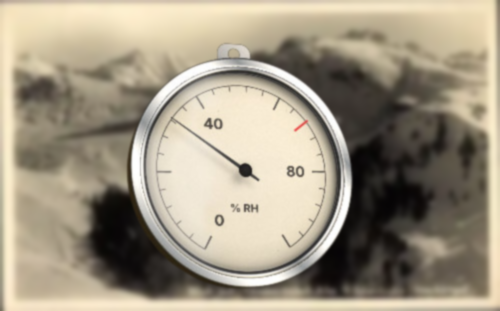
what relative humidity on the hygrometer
32 %
